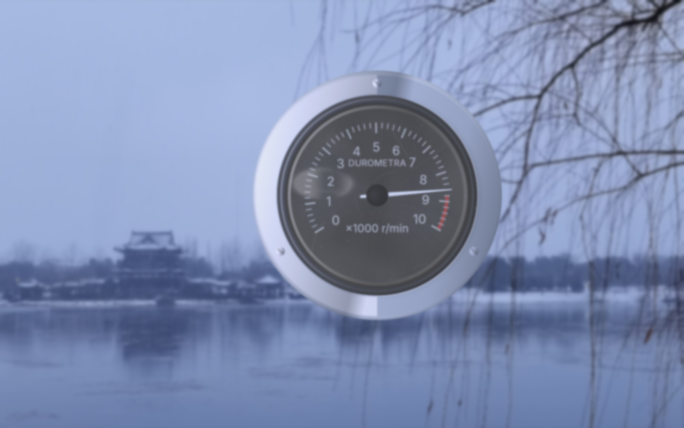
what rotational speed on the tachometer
8600 rpm
